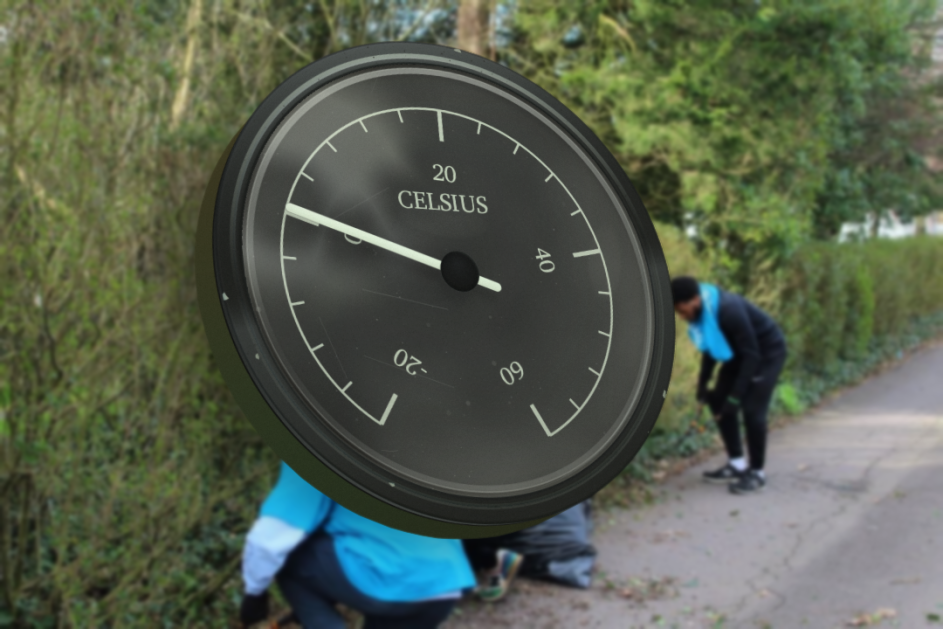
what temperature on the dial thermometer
0 °C
